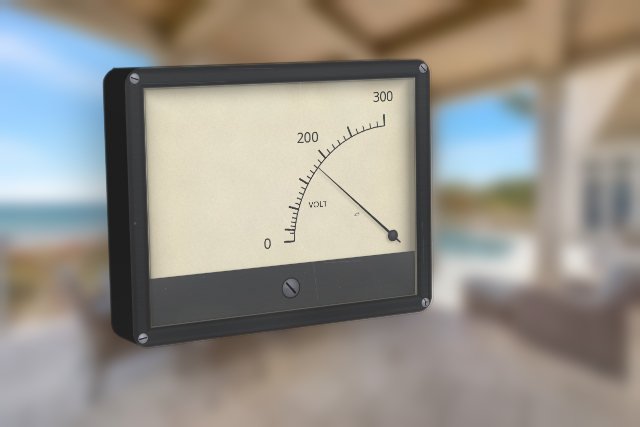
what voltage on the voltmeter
180 V
